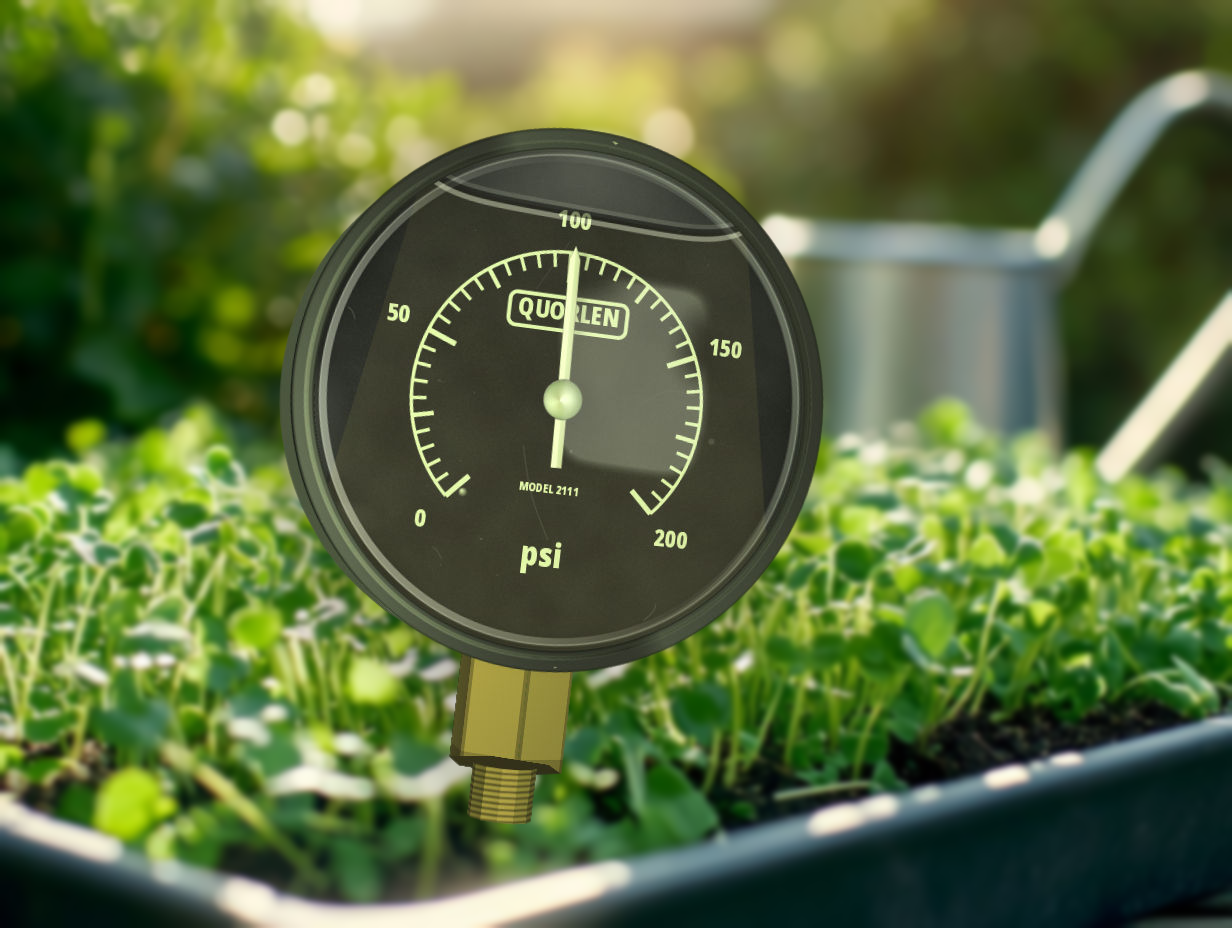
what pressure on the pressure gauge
100 psi
